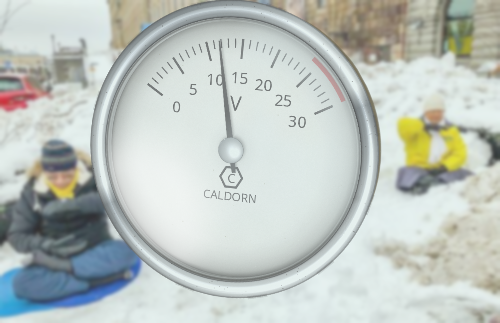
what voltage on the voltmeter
12 V
